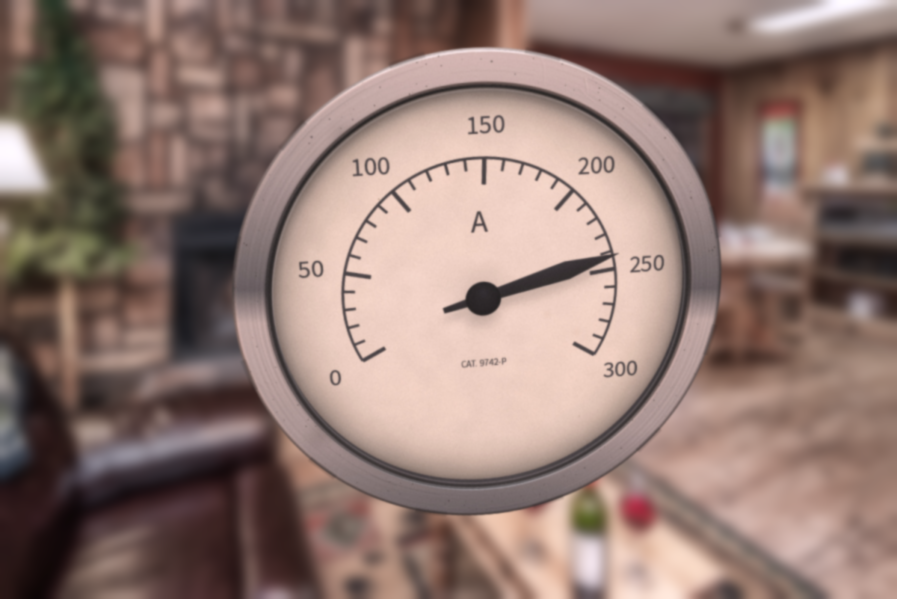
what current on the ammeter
240 A
